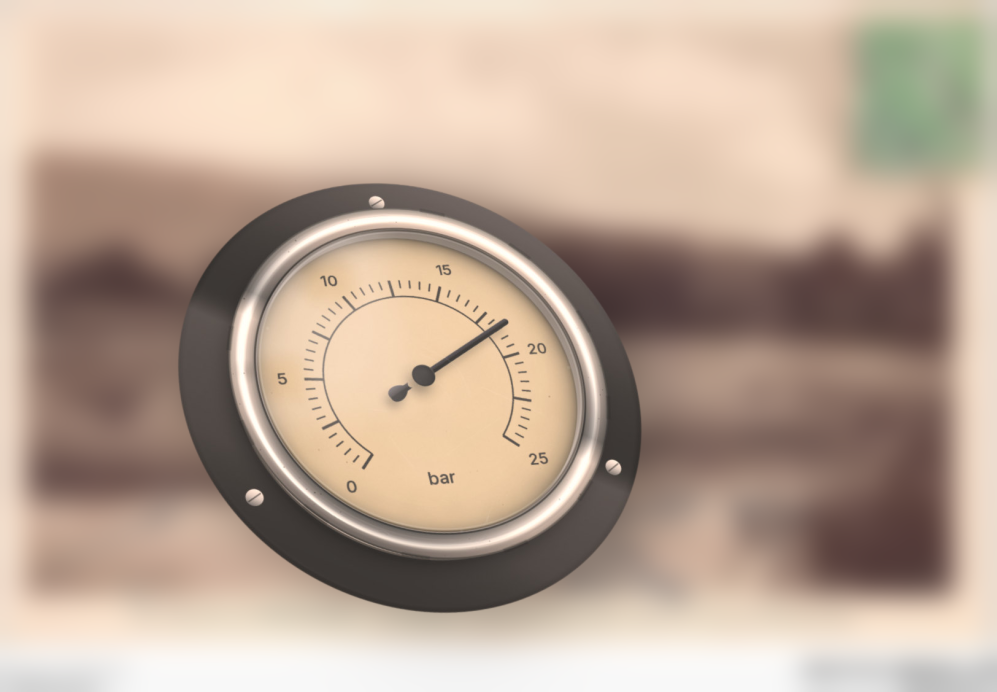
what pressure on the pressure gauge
18.5 bar
